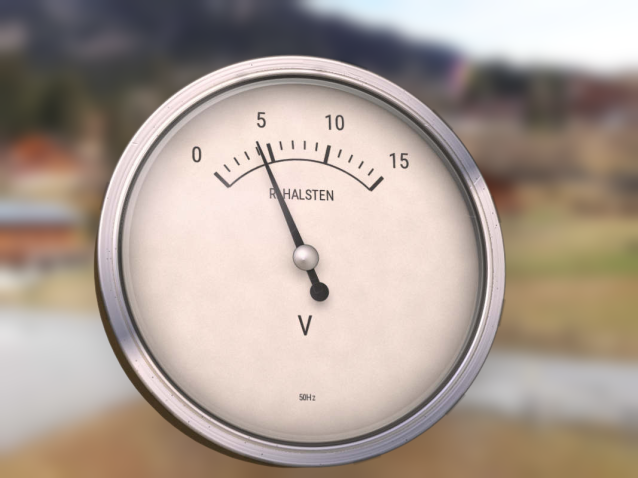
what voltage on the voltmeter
4 V
